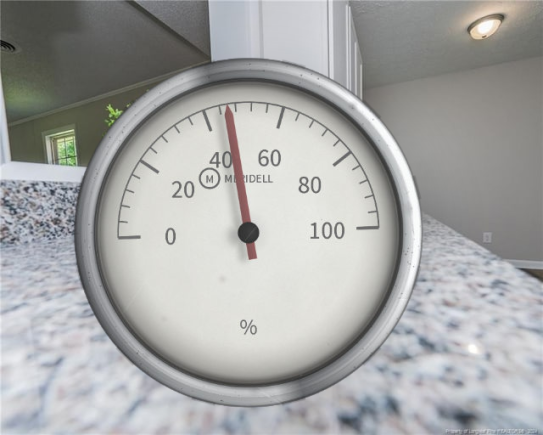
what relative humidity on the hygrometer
46 %
